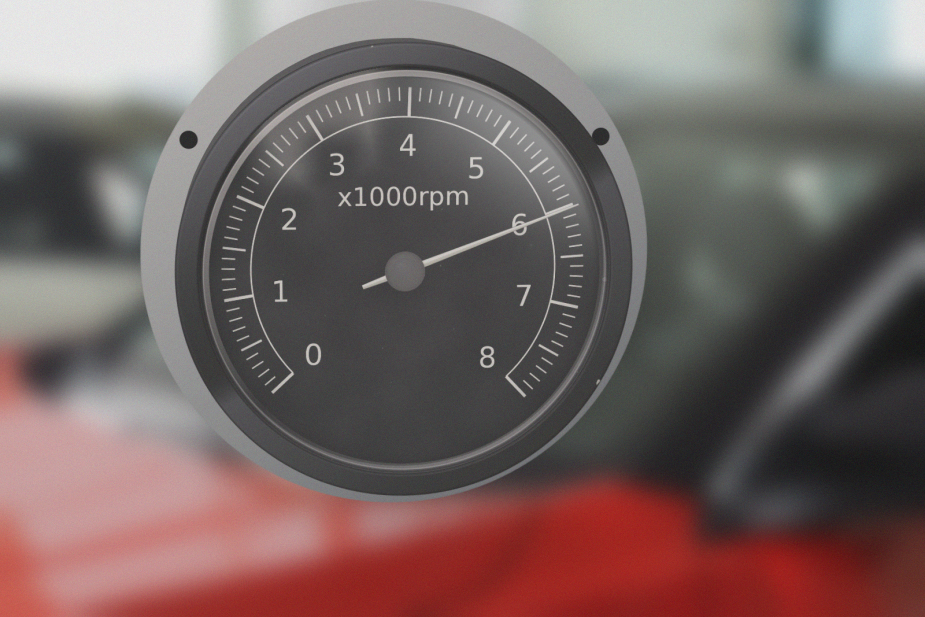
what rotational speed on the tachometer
6000 rpm
